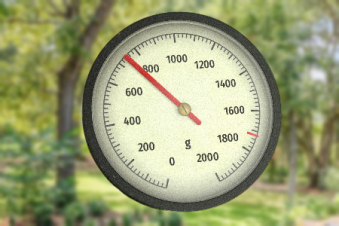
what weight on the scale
740 g
